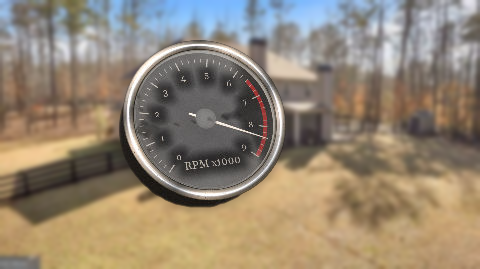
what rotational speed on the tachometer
8400 rpm
